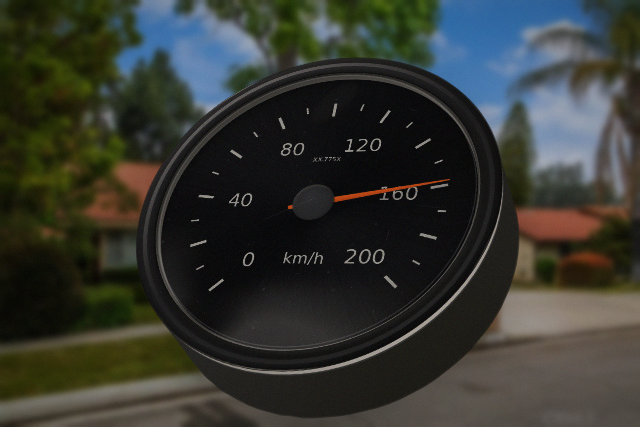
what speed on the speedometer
160 km/h
